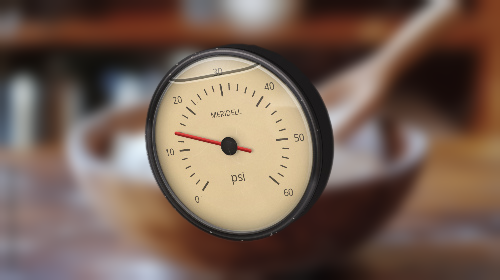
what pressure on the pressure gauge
14 psi
